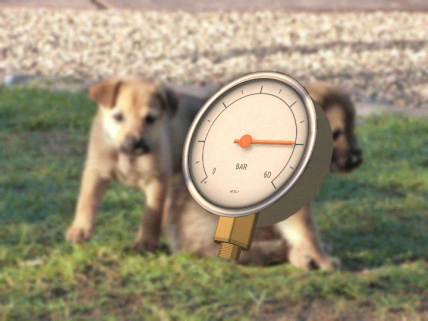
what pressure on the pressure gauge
50 bar
